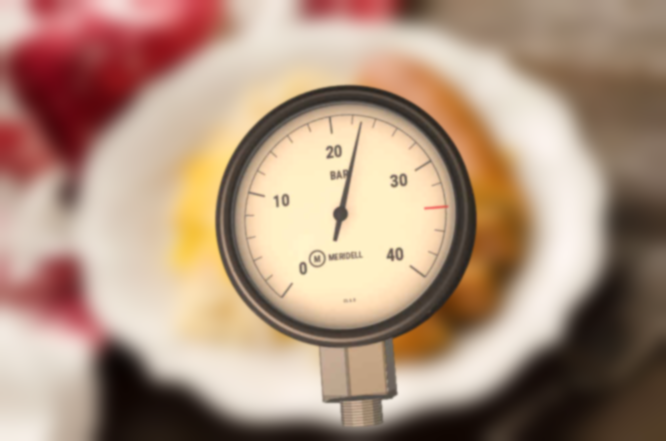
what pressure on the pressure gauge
23 bar
